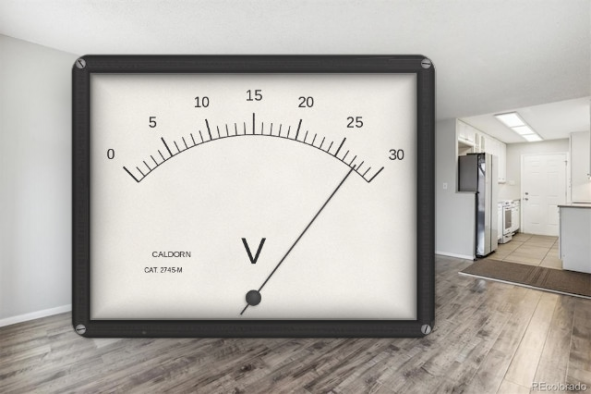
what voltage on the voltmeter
27.5 V
